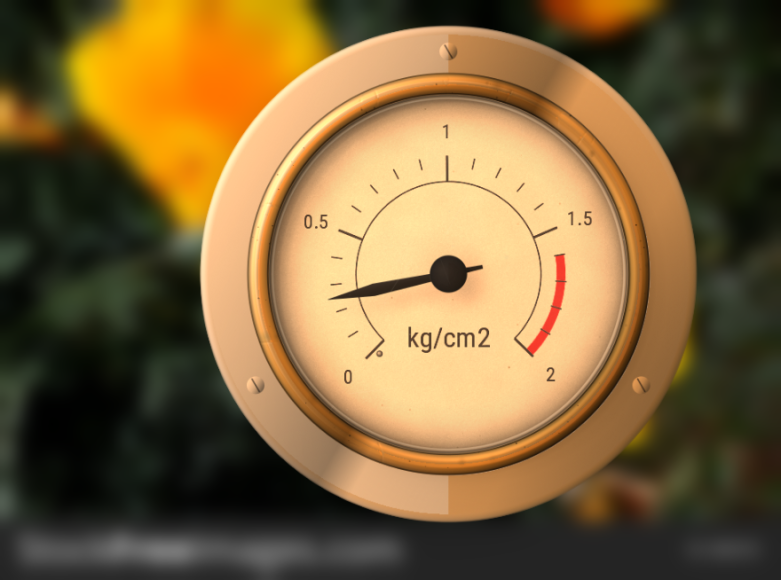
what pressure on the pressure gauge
0.25 kg/cm²
